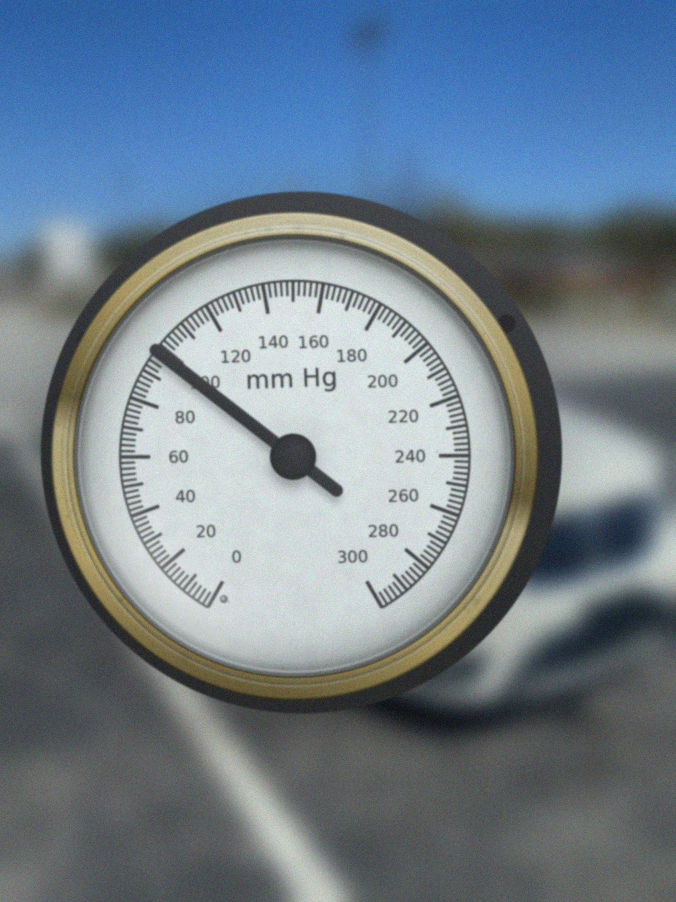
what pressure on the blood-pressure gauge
98 mmHg
